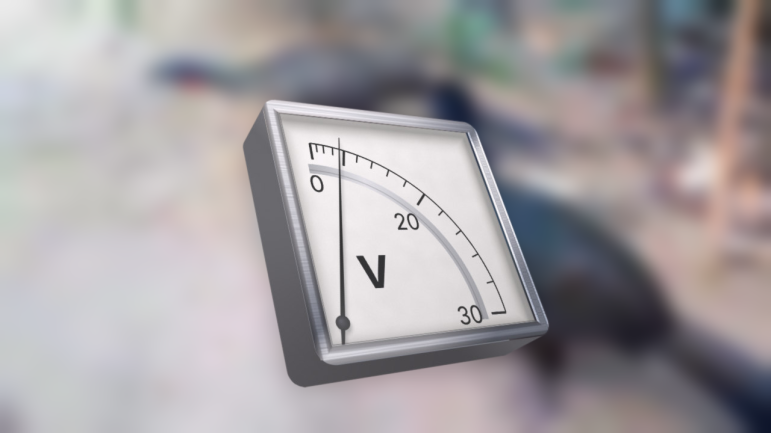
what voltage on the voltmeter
9 V
